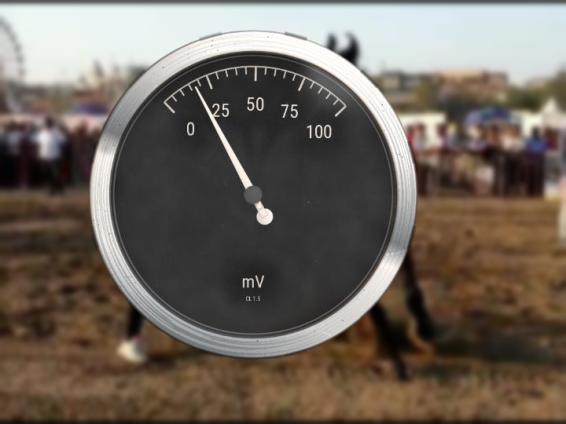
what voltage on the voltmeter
17.5 mV
